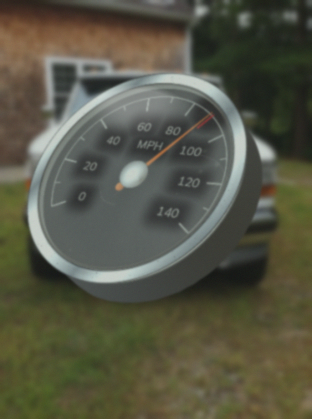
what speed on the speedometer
90 mph
